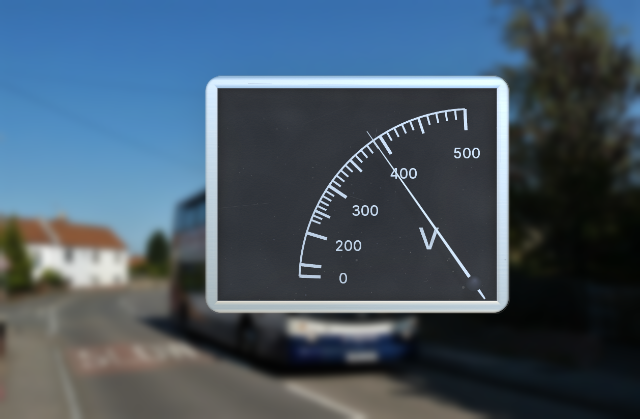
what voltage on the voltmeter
390 V
